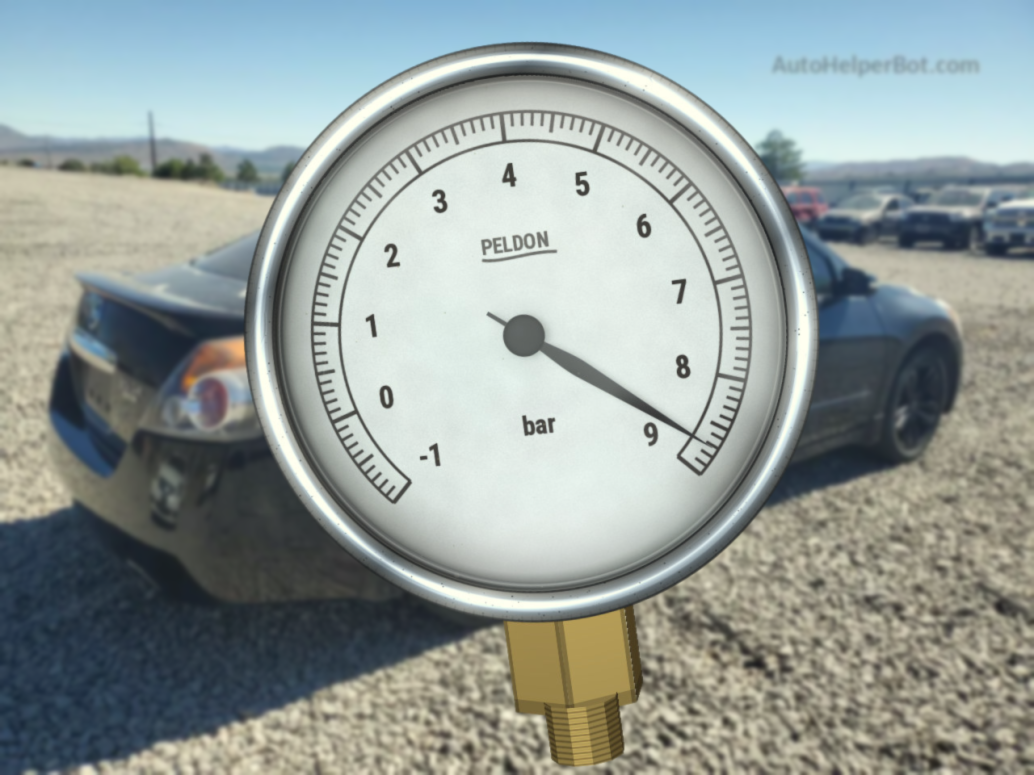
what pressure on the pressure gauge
8.7 bar
